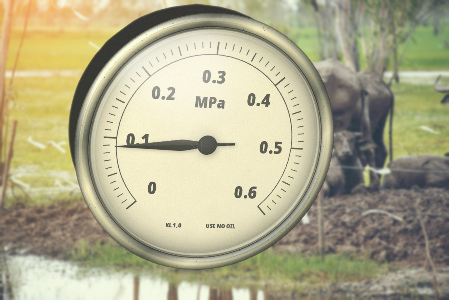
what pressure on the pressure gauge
0.09 MPa
